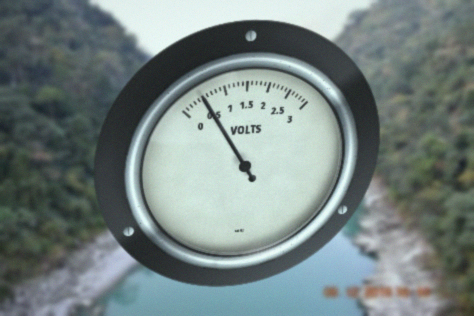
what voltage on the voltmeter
0.5 V
